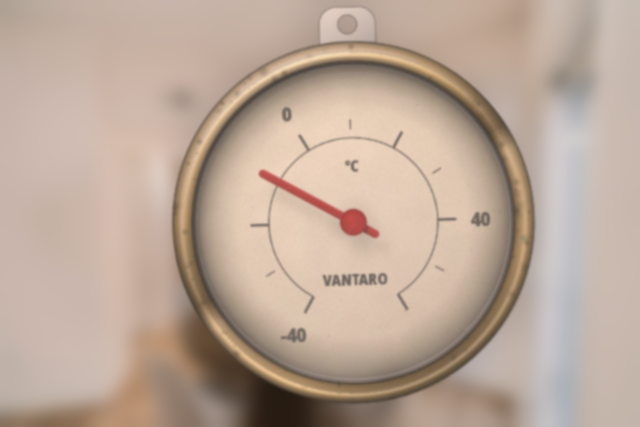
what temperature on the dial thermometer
-10 °C
